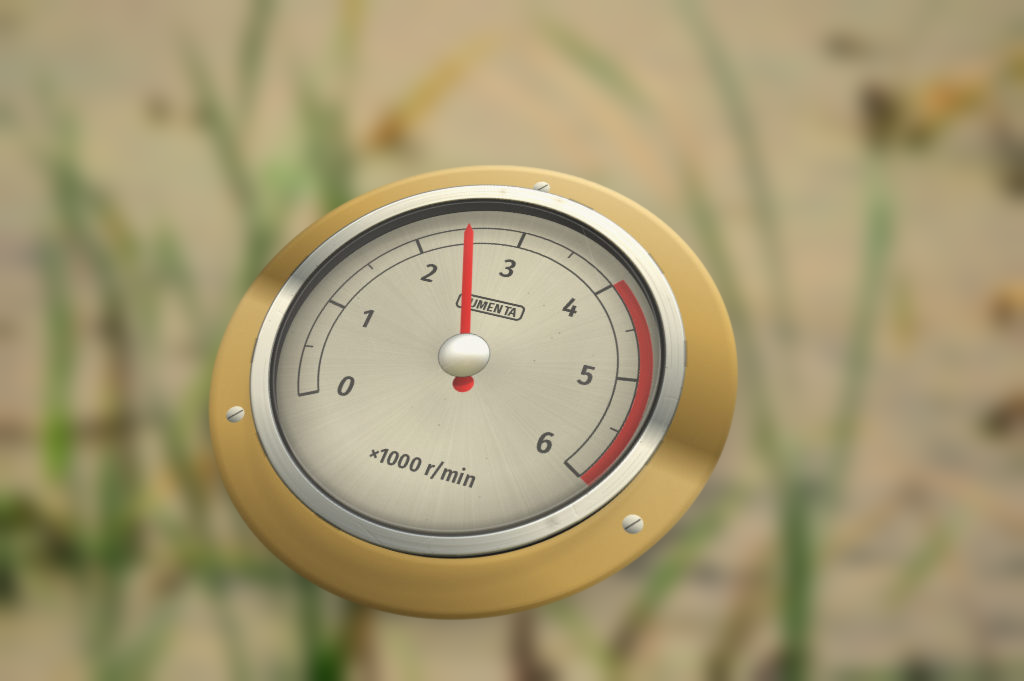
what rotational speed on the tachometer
2500 rpm
